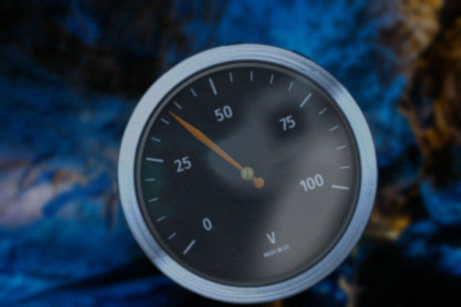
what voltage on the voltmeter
37.5 V
